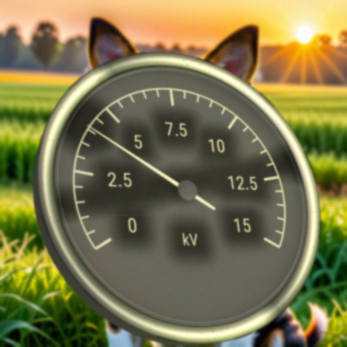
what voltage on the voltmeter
4 kV
